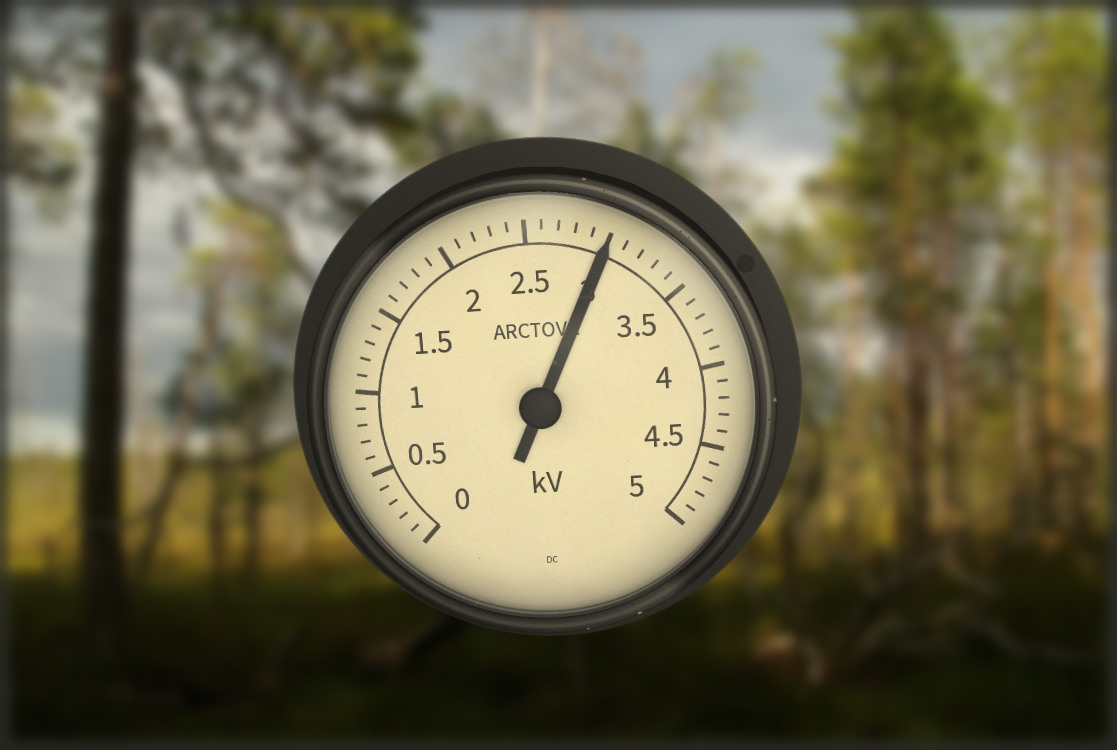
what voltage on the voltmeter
3 kV
